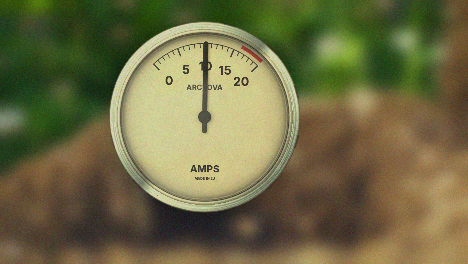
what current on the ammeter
10 A
